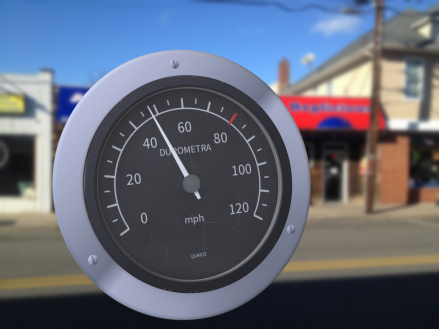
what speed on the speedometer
47.5 mph
